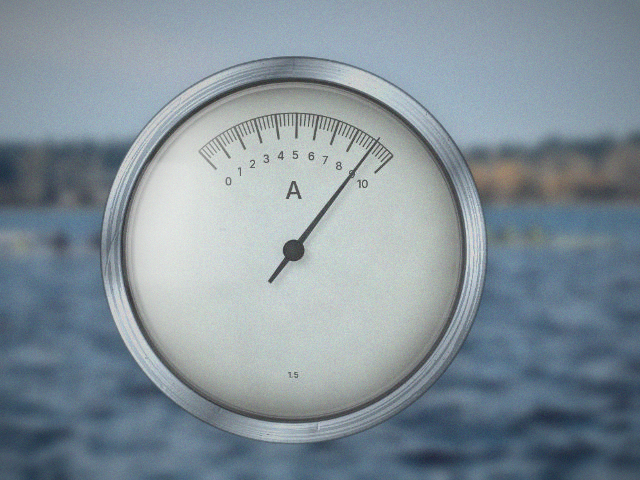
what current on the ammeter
9 A
